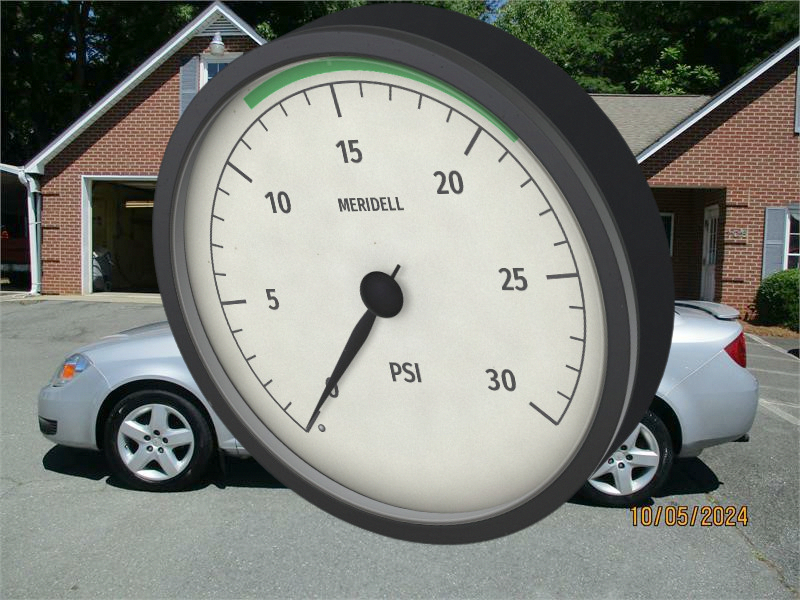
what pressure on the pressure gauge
0 psi
